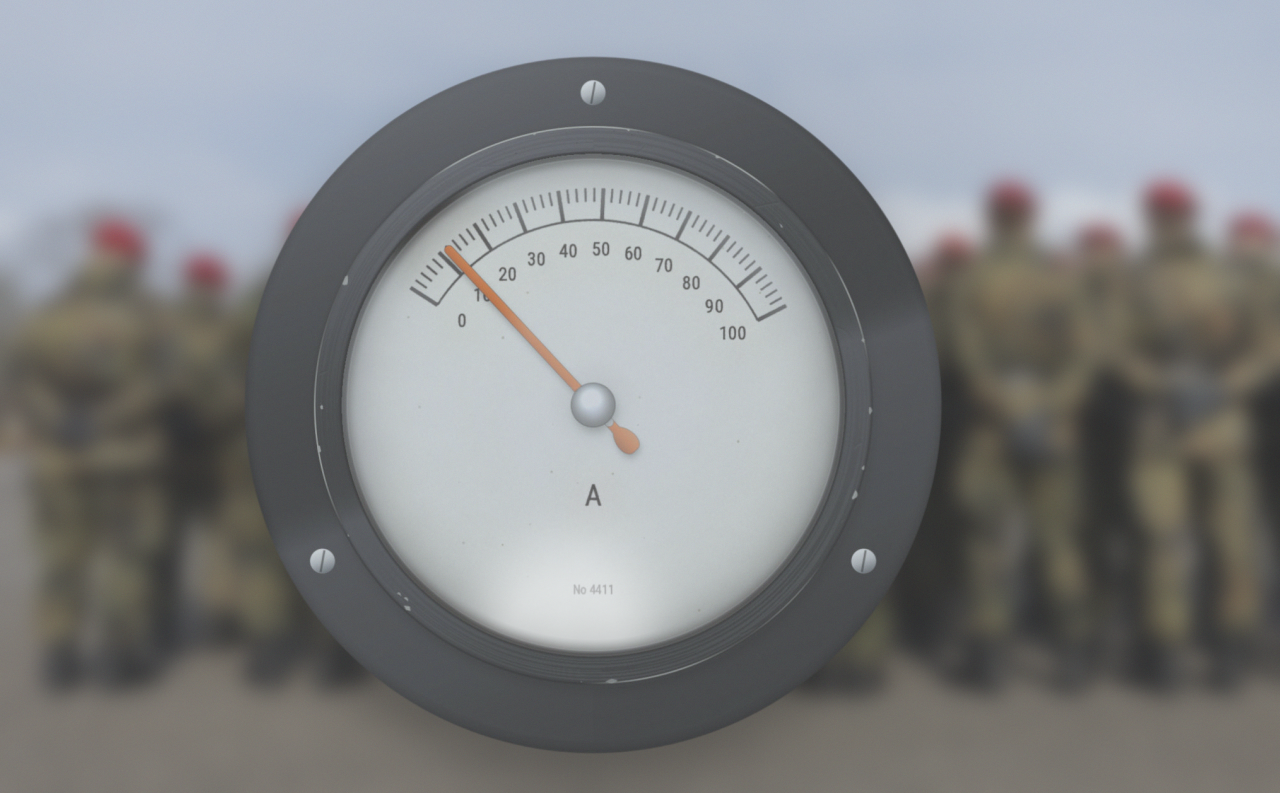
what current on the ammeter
12 A
